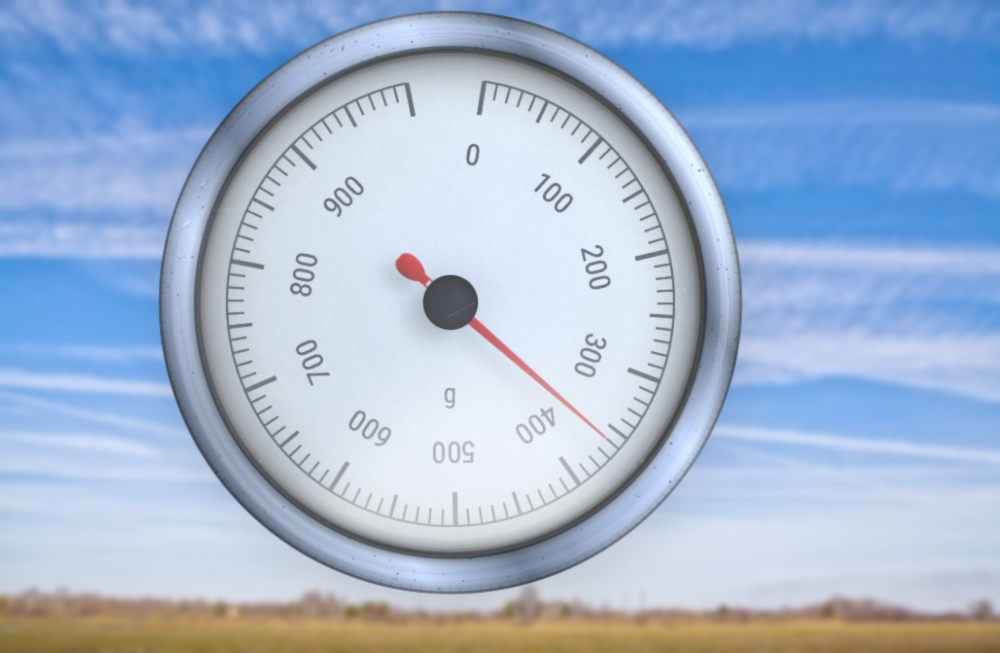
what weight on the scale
360 g
